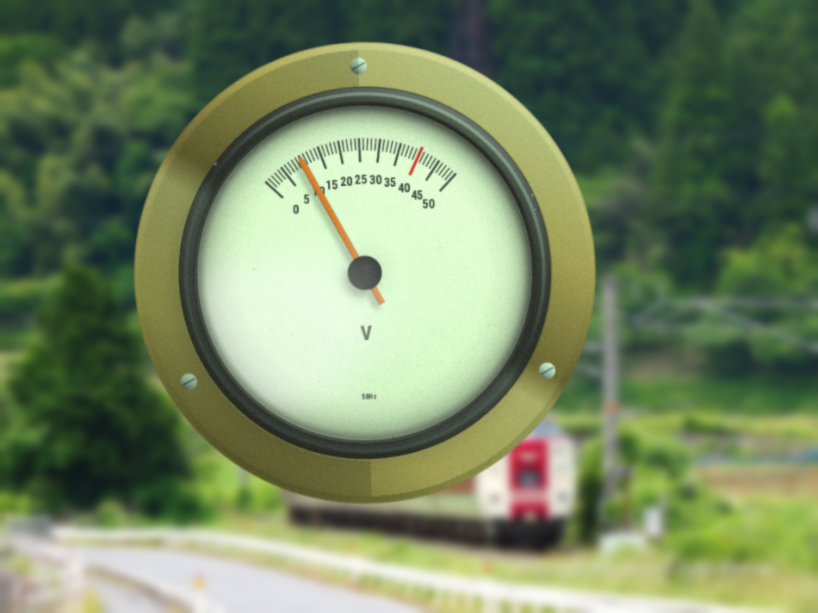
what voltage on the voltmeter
10 V
